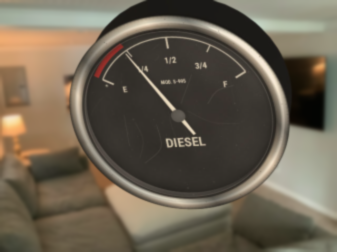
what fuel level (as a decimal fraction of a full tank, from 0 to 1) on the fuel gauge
0.25
